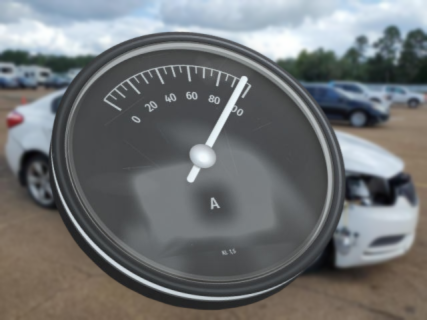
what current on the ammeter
95 A
